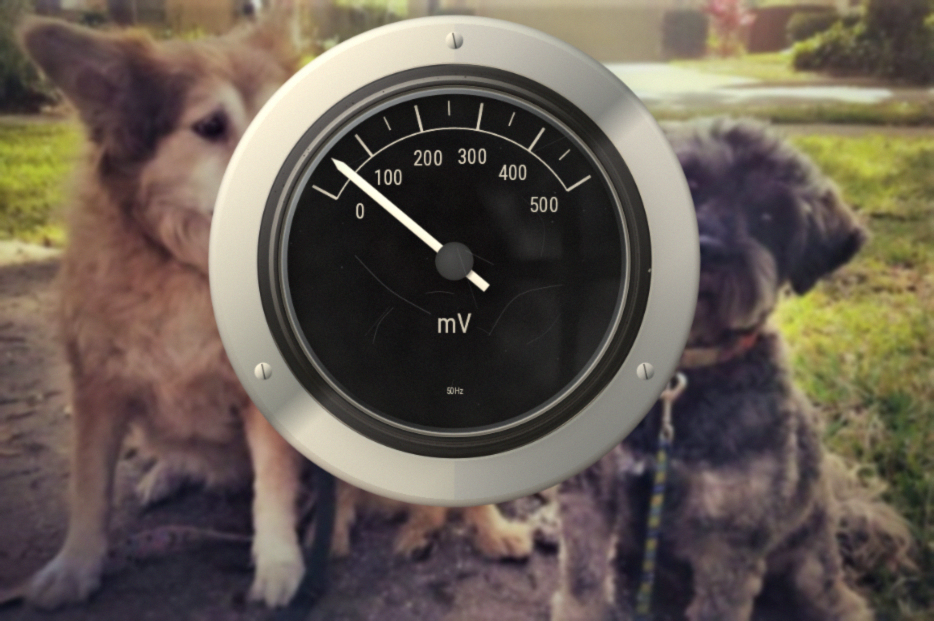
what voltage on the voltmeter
50 mV
